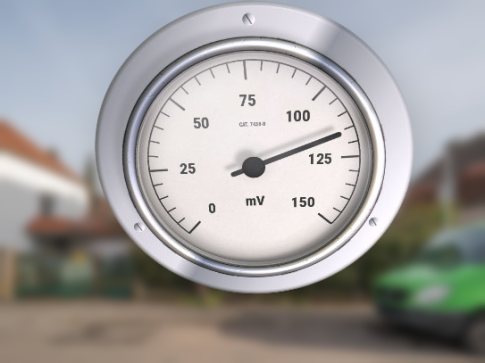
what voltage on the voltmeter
115 mV
